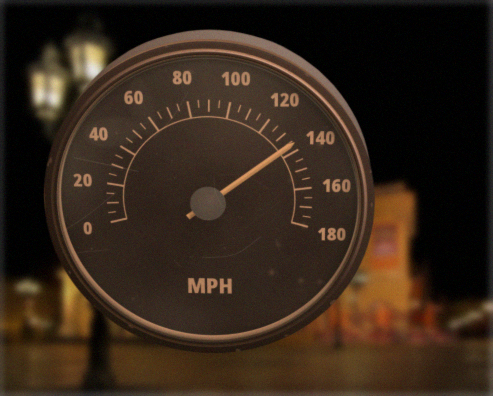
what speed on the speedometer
135 mph
